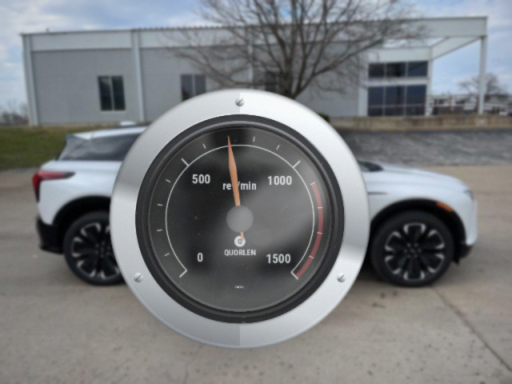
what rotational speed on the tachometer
700 rpm
